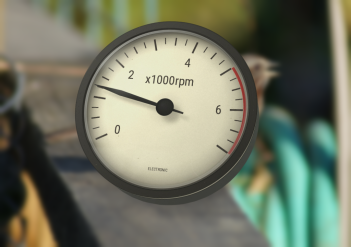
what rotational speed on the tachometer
1250 rpm
